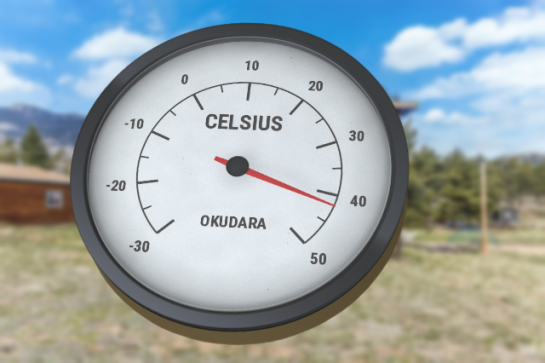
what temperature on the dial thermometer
42.5 °C
